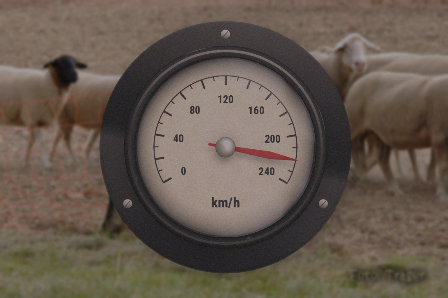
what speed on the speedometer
220 km/h
